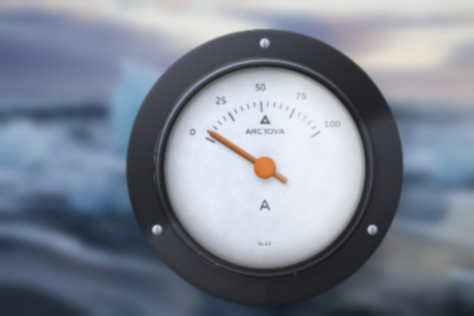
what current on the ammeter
5 A
